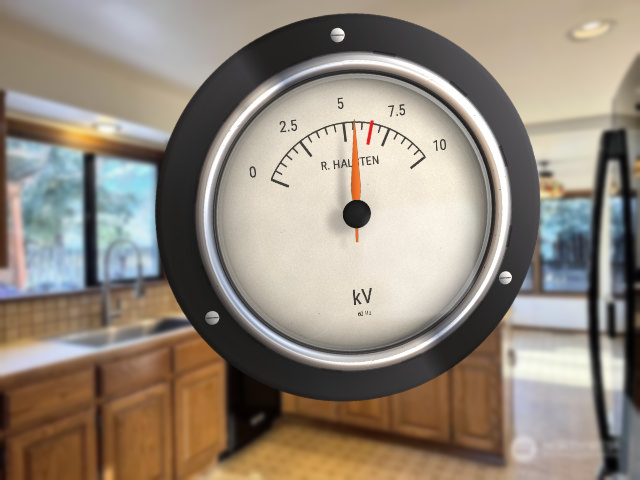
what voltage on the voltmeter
5.5 kV
